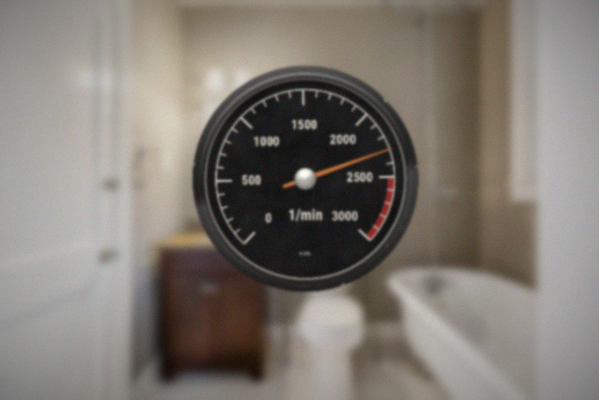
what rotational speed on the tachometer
2300 rpm
